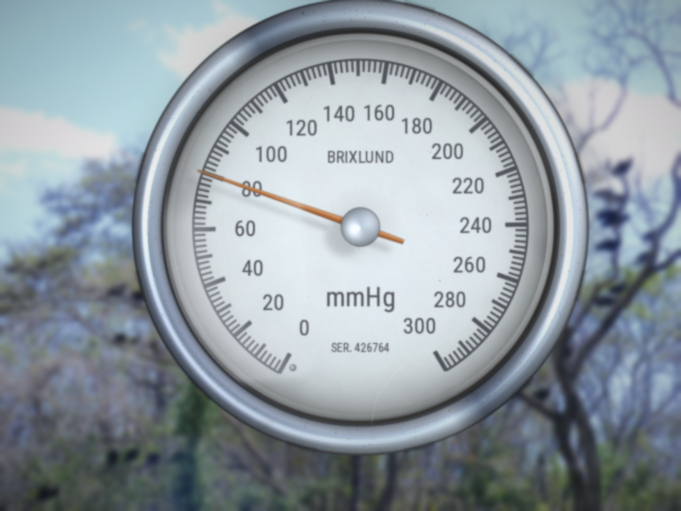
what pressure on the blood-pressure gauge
80 mmHg
